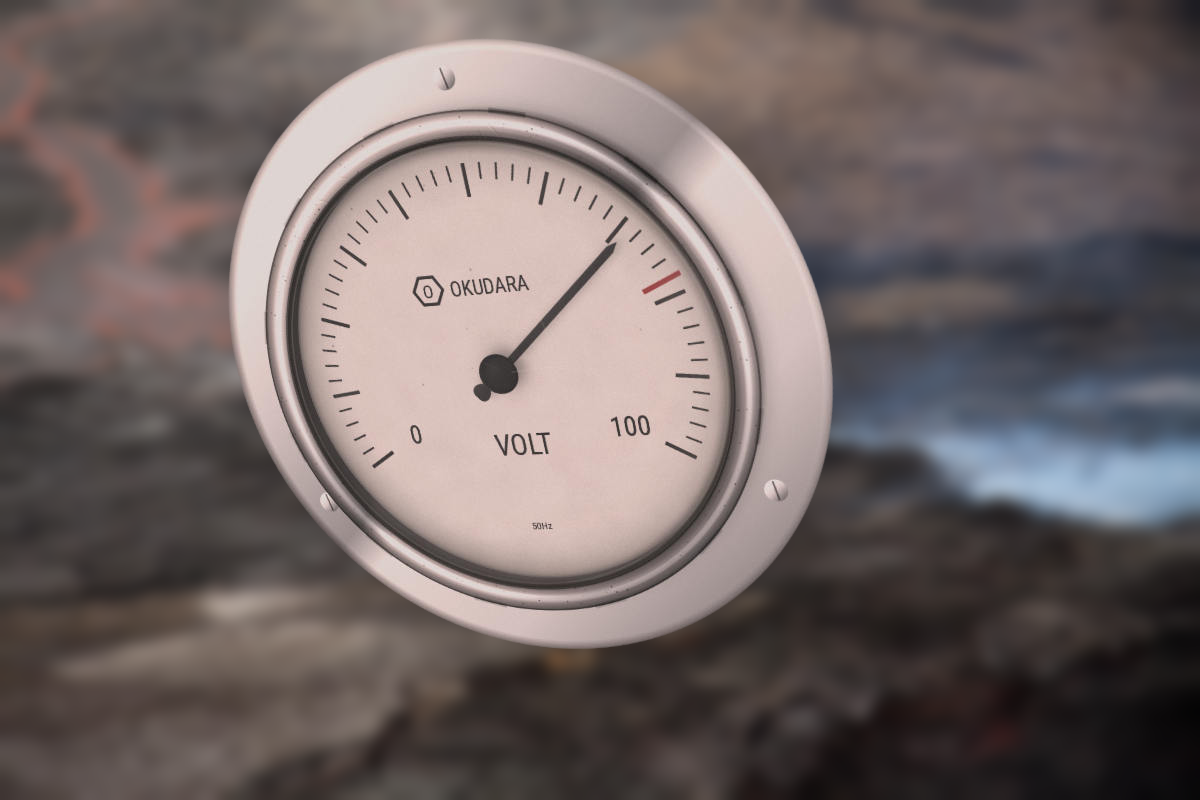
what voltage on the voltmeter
71 V
